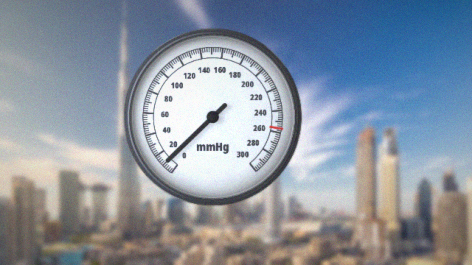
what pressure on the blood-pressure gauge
10 mmHg
